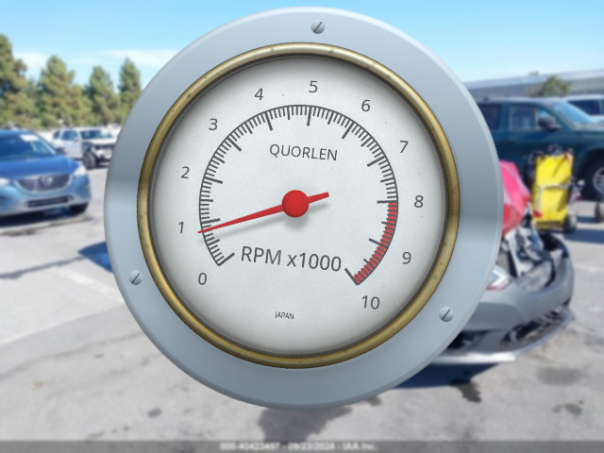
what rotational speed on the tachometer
800 rpm
